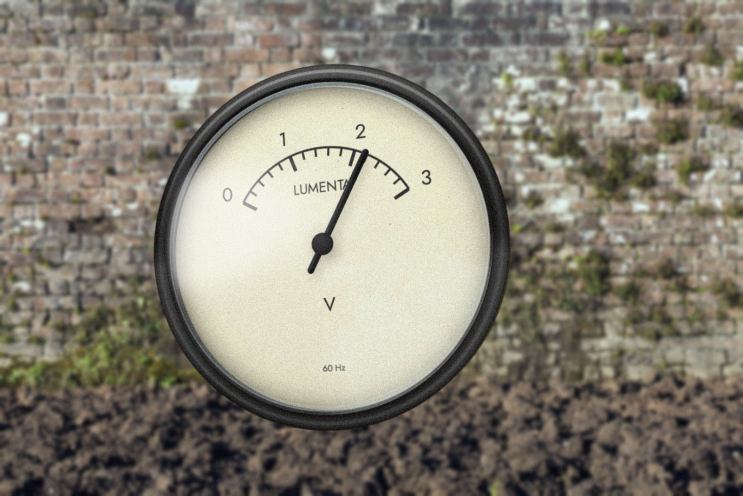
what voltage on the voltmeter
2.2 V
